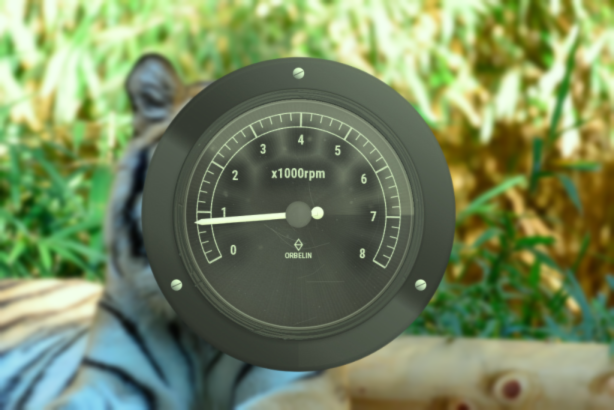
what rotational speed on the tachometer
800 rpm
